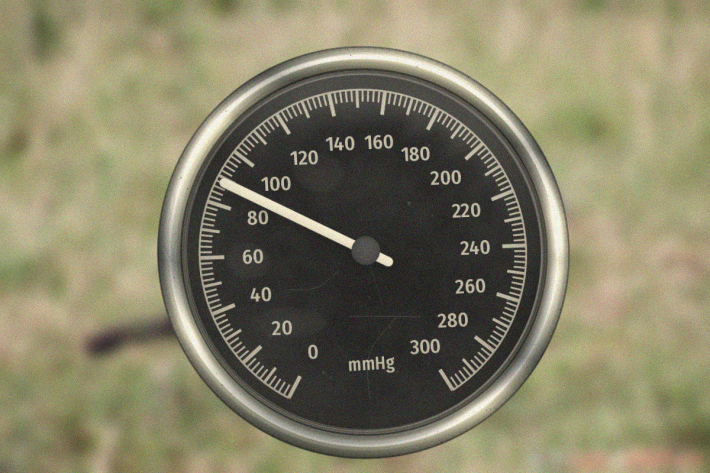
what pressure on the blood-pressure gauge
88 mmHg
